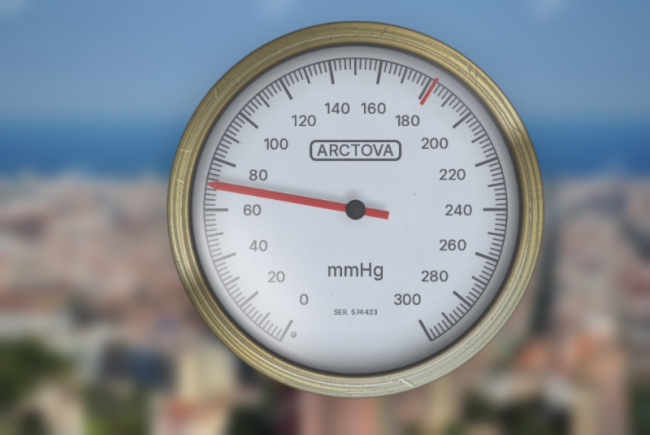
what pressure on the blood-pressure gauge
70 mmHg
